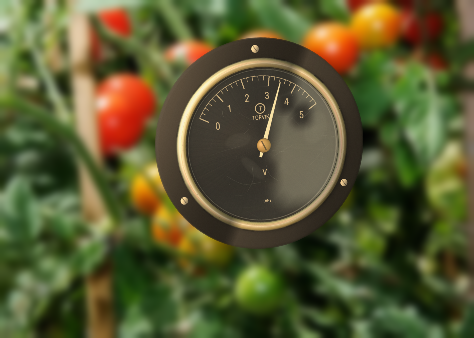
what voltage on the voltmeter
3.4 V
